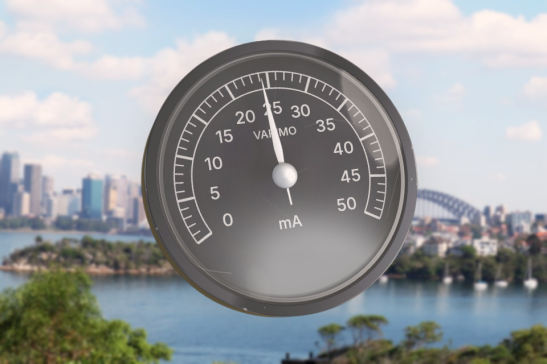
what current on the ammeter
24 mA
